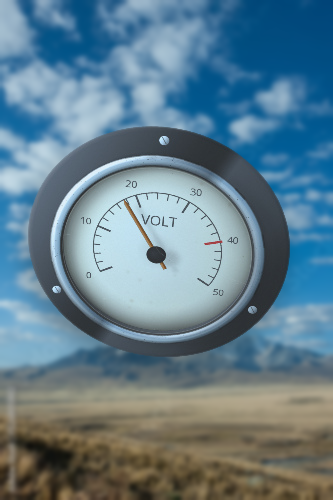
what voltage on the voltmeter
18 V
